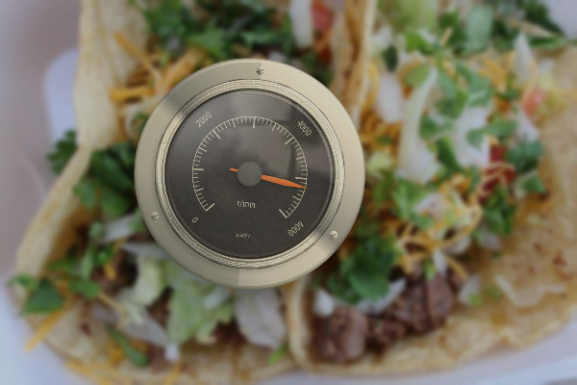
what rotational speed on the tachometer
5200 rpm
